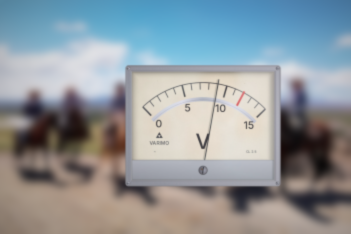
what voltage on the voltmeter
9 V
